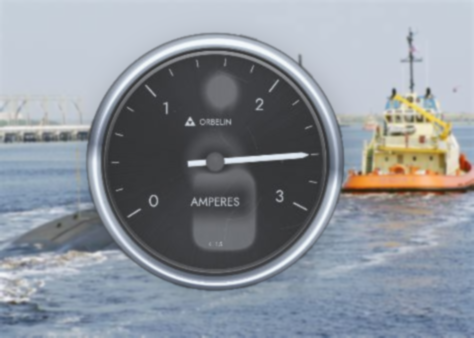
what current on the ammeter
2.6 A
